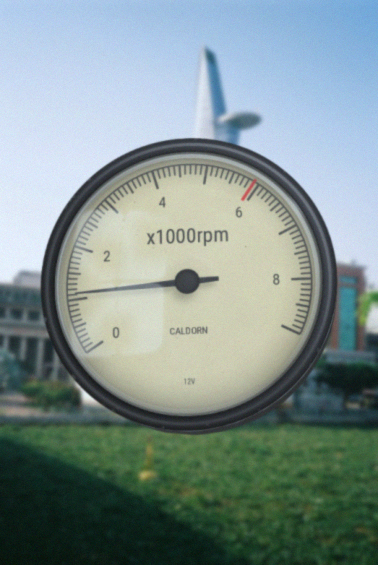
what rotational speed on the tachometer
1100 rpm
